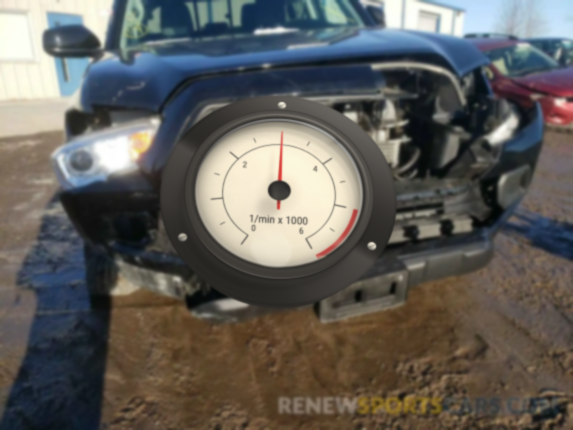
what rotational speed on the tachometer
3000 rpm
